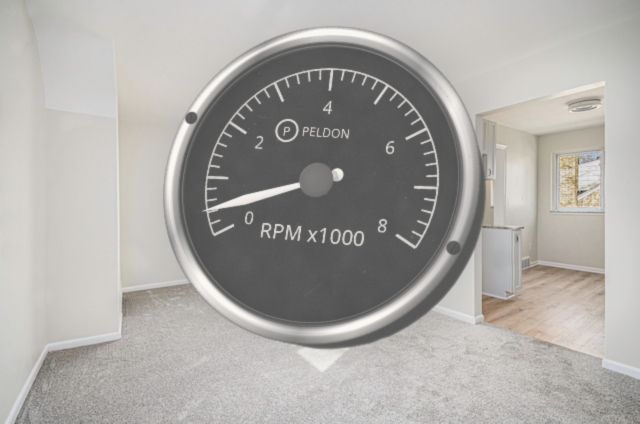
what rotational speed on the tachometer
400 rpm
